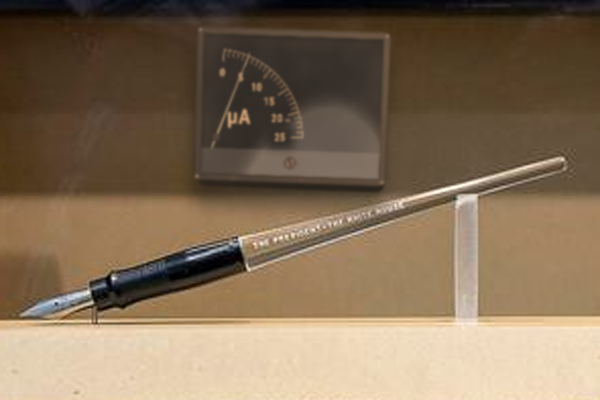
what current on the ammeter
5 µA
